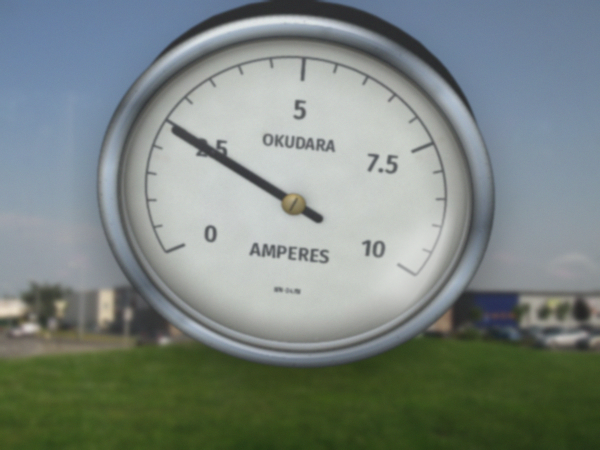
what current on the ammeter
2.5 A
